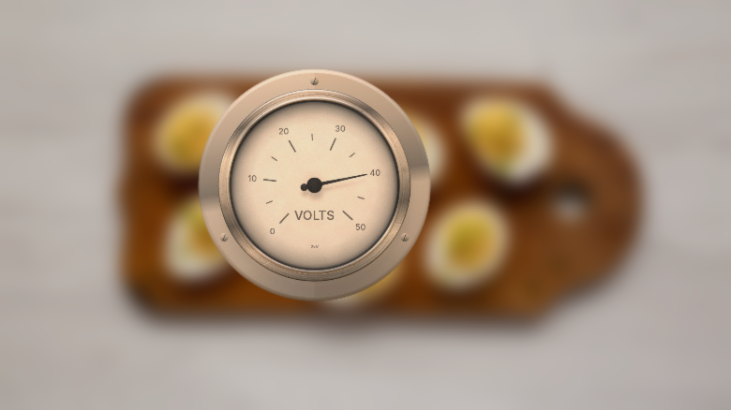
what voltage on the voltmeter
40 V
